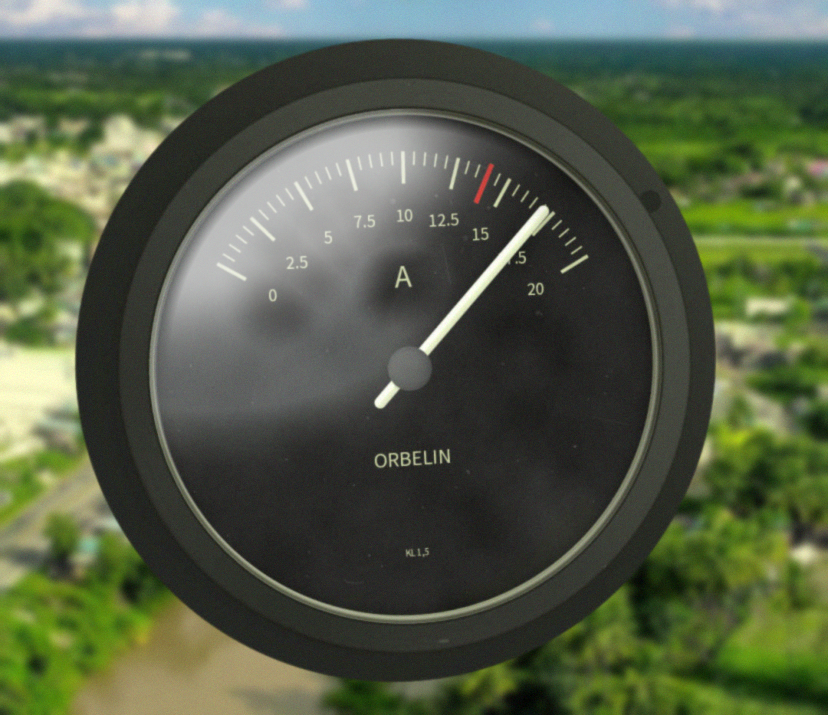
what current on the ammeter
17 A
